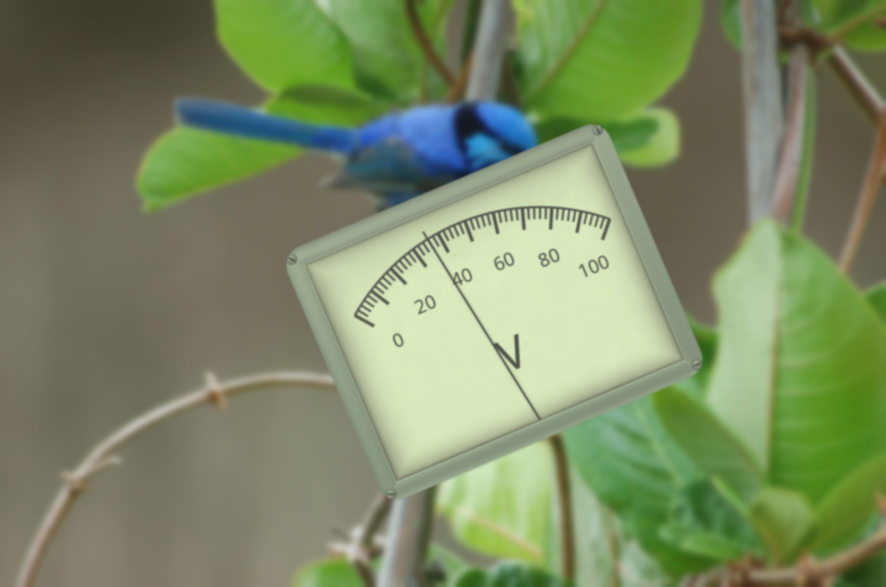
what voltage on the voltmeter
36 V
